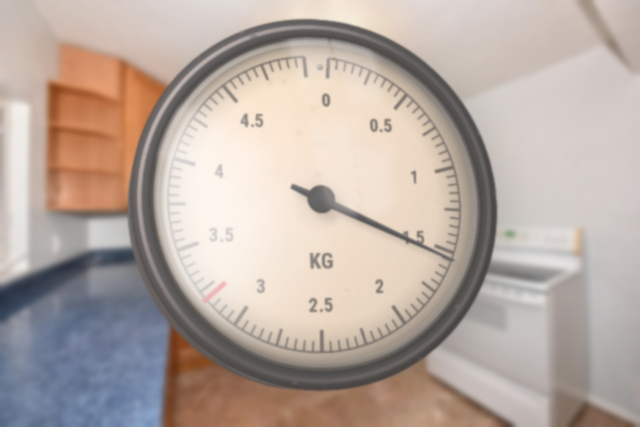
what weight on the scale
1.55 kg
